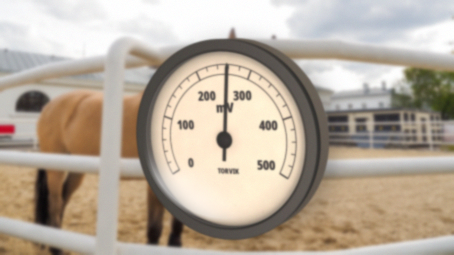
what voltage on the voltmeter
260 mV
